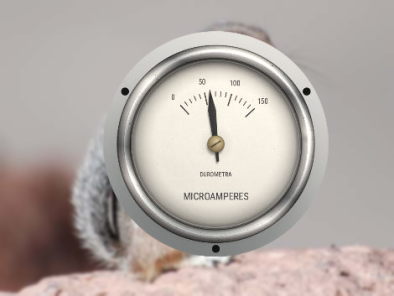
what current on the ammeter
60 µA
